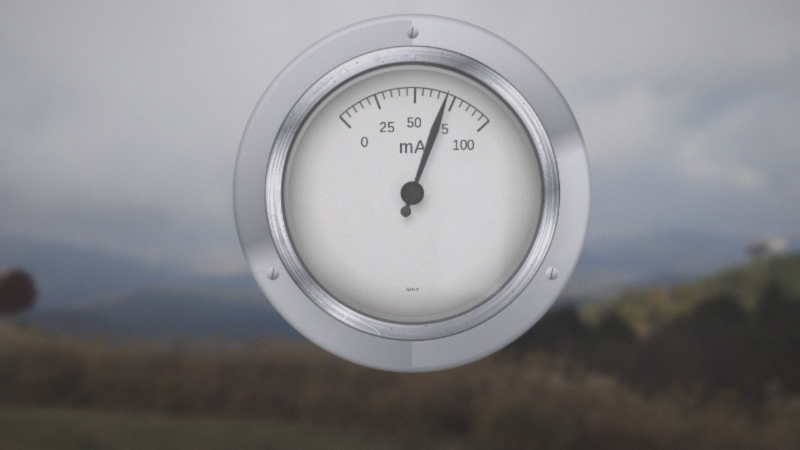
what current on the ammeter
70 mA
